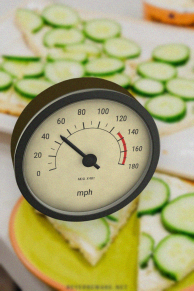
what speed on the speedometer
50 mph
